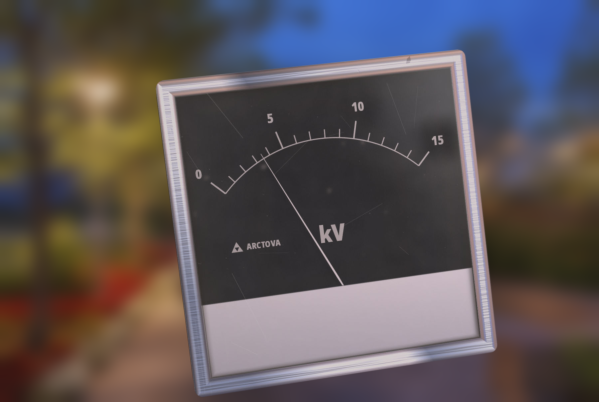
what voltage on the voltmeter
3.5 kV
